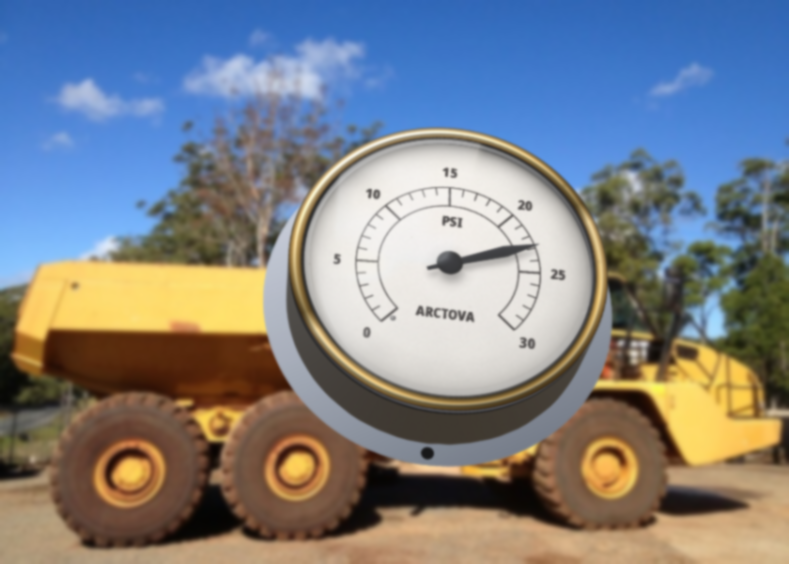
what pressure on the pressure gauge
23 psi
